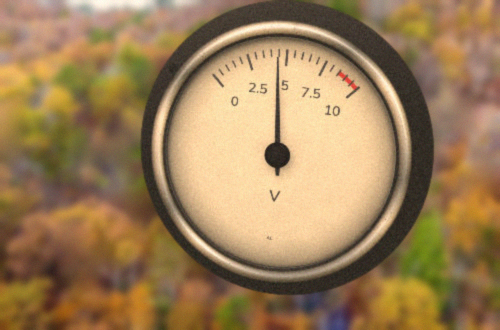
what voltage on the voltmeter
4.5 V
